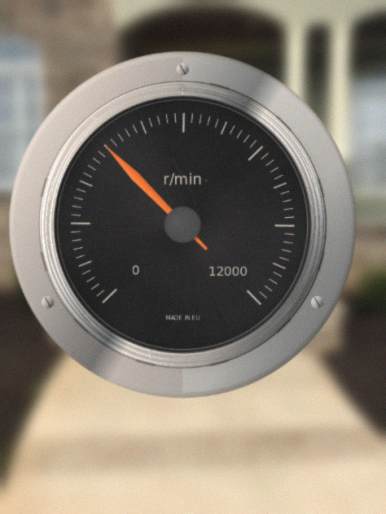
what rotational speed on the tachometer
4000 rpm
